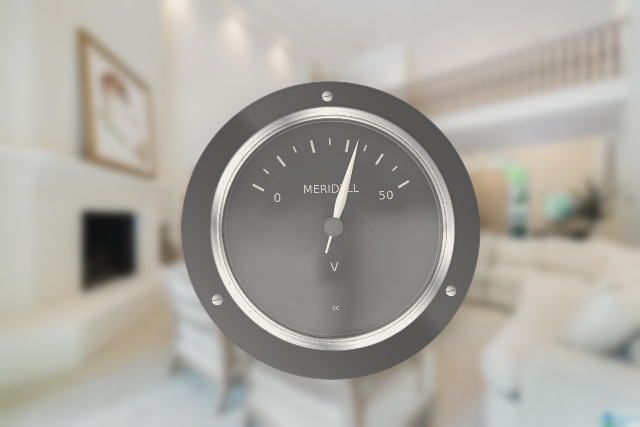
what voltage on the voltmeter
32.5 V
